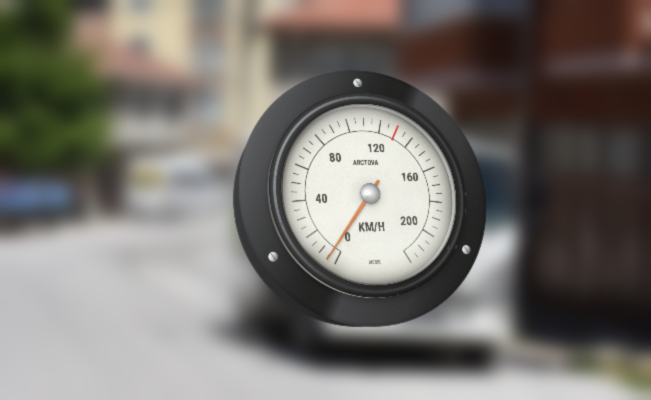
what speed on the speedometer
5 km/h
